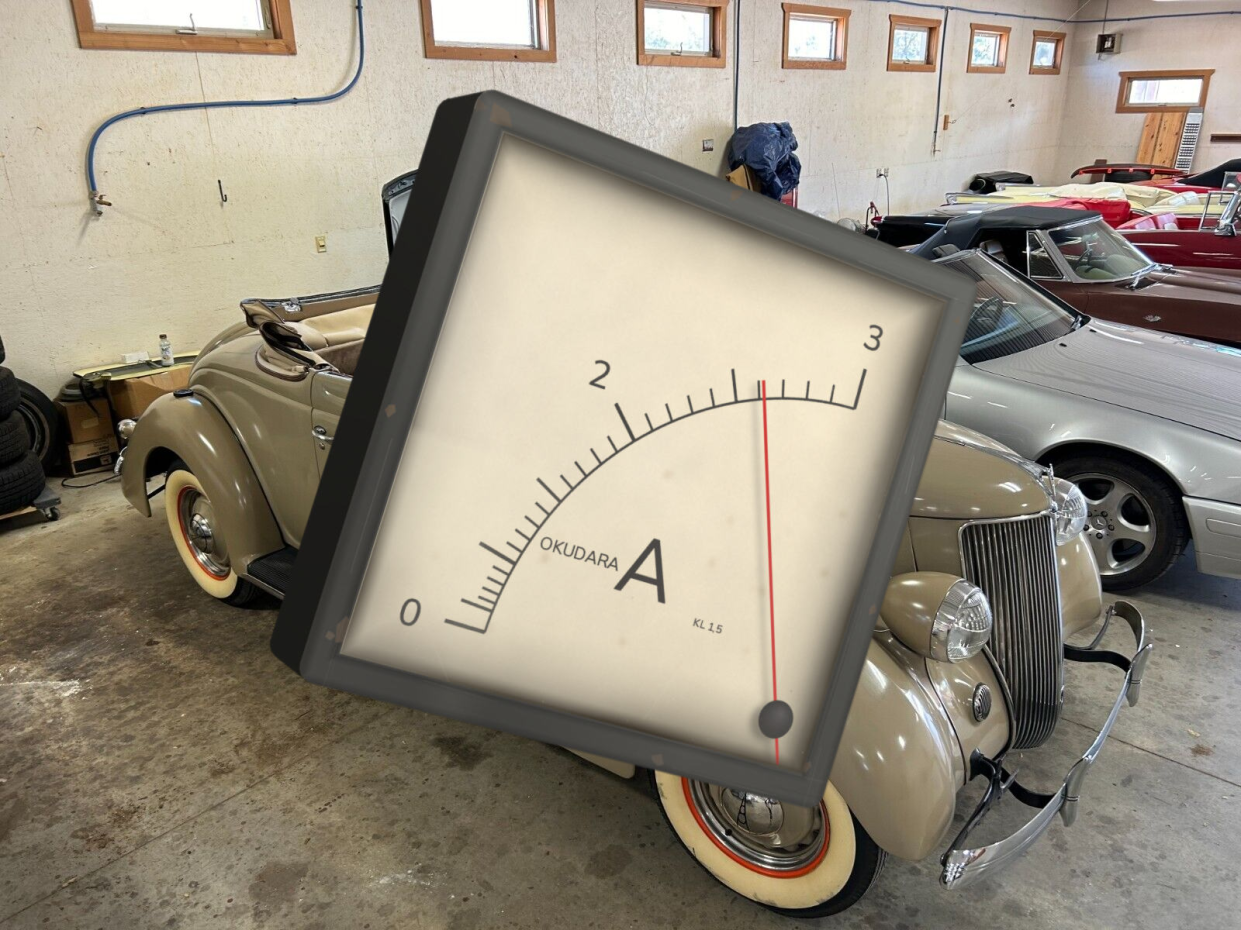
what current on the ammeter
2.6 A
